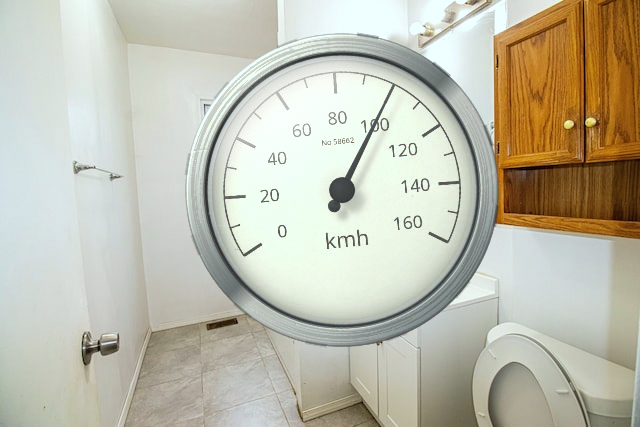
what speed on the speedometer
100 km/h
